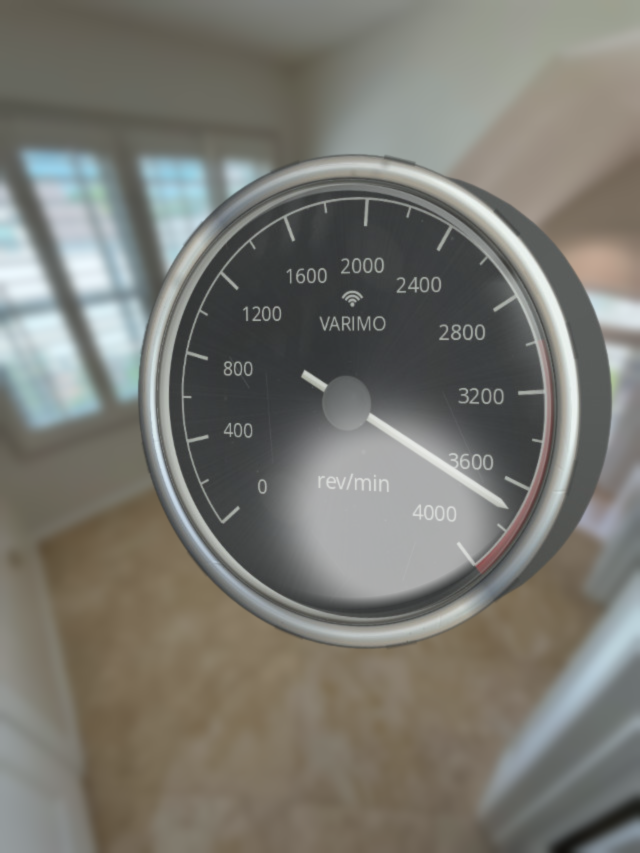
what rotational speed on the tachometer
3700 rpm
